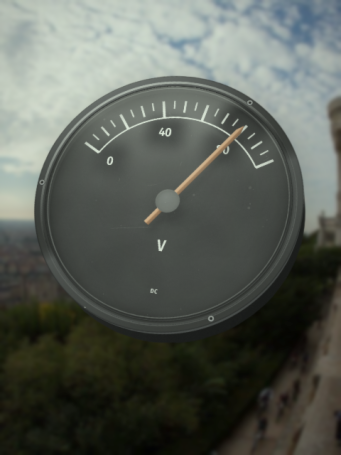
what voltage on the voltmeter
80 V
